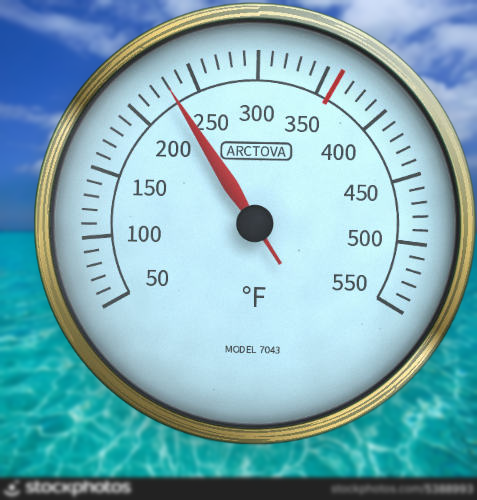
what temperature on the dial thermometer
230 °F
